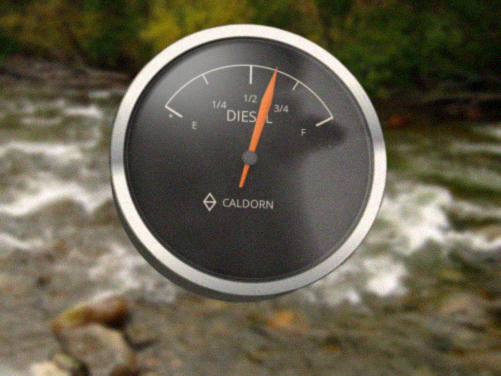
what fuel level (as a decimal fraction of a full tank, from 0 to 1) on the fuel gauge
0.625
